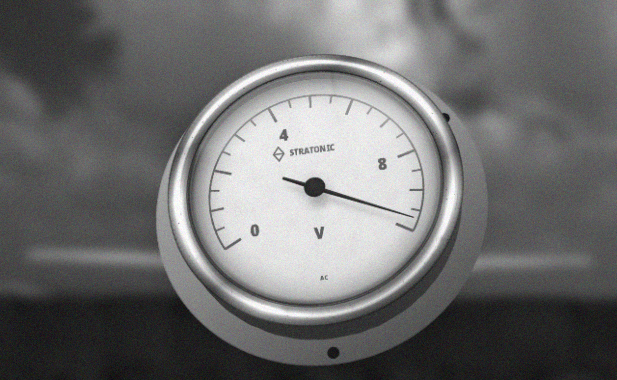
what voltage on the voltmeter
9.75 V
